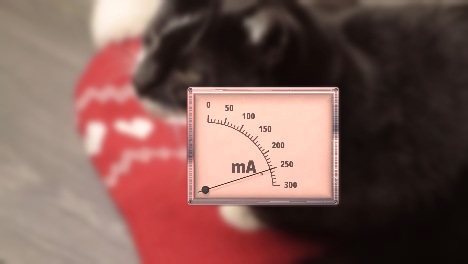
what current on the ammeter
250 mA
